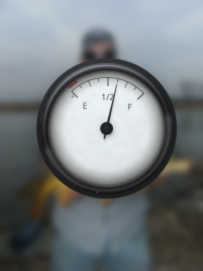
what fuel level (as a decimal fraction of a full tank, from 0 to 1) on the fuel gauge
0.625
